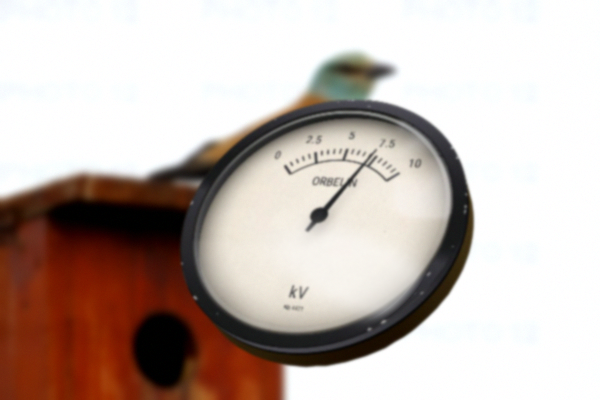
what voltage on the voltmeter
7.5 kV
